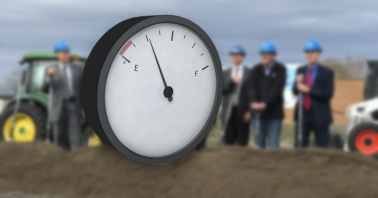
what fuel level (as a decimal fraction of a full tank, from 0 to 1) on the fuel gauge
0.25
